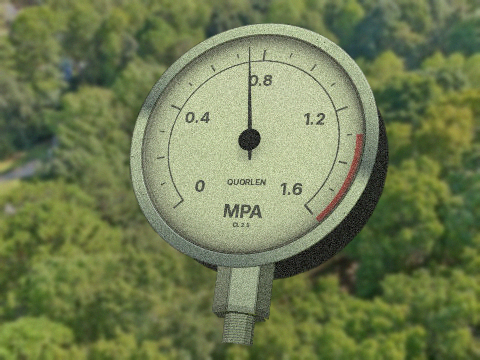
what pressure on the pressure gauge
0.75 MPa
